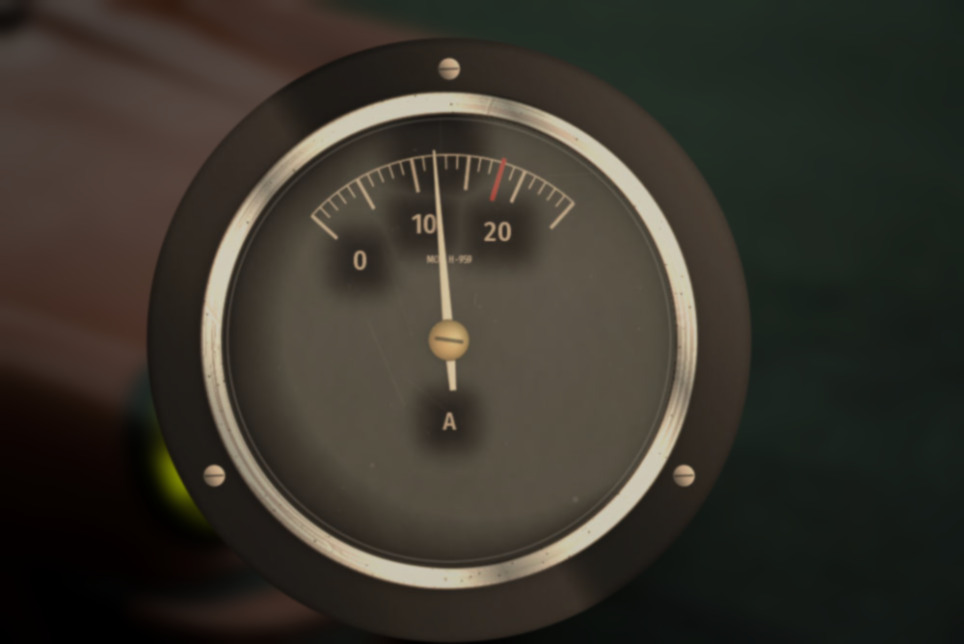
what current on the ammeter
12 A
